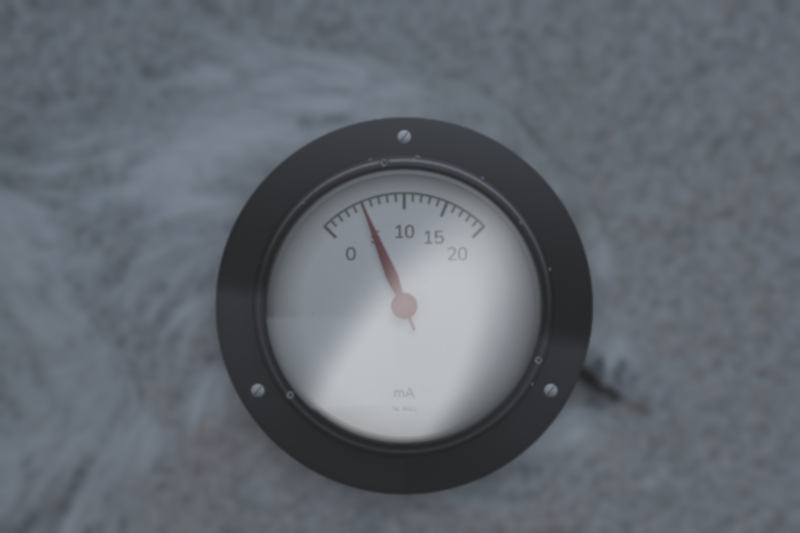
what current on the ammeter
5 mA
